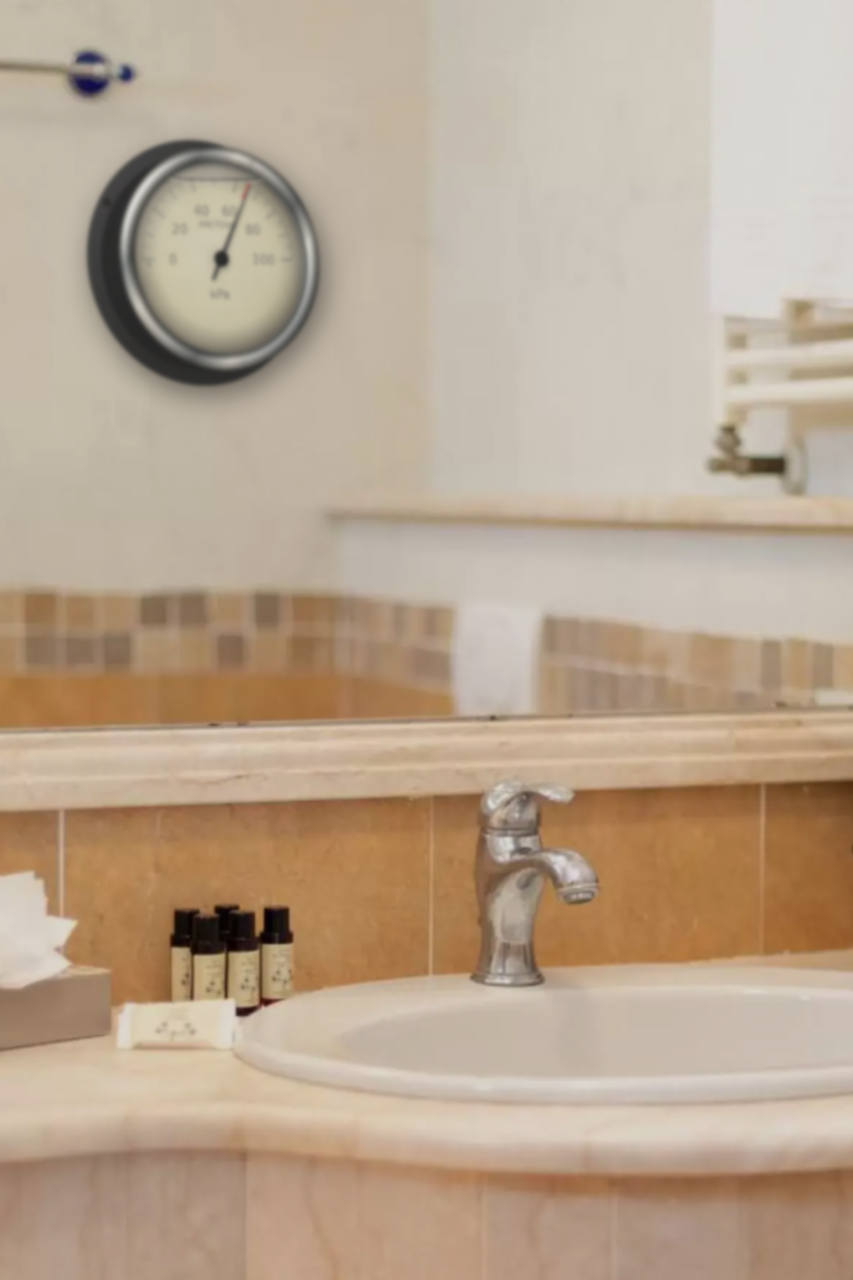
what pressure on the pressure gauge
65 kPa
